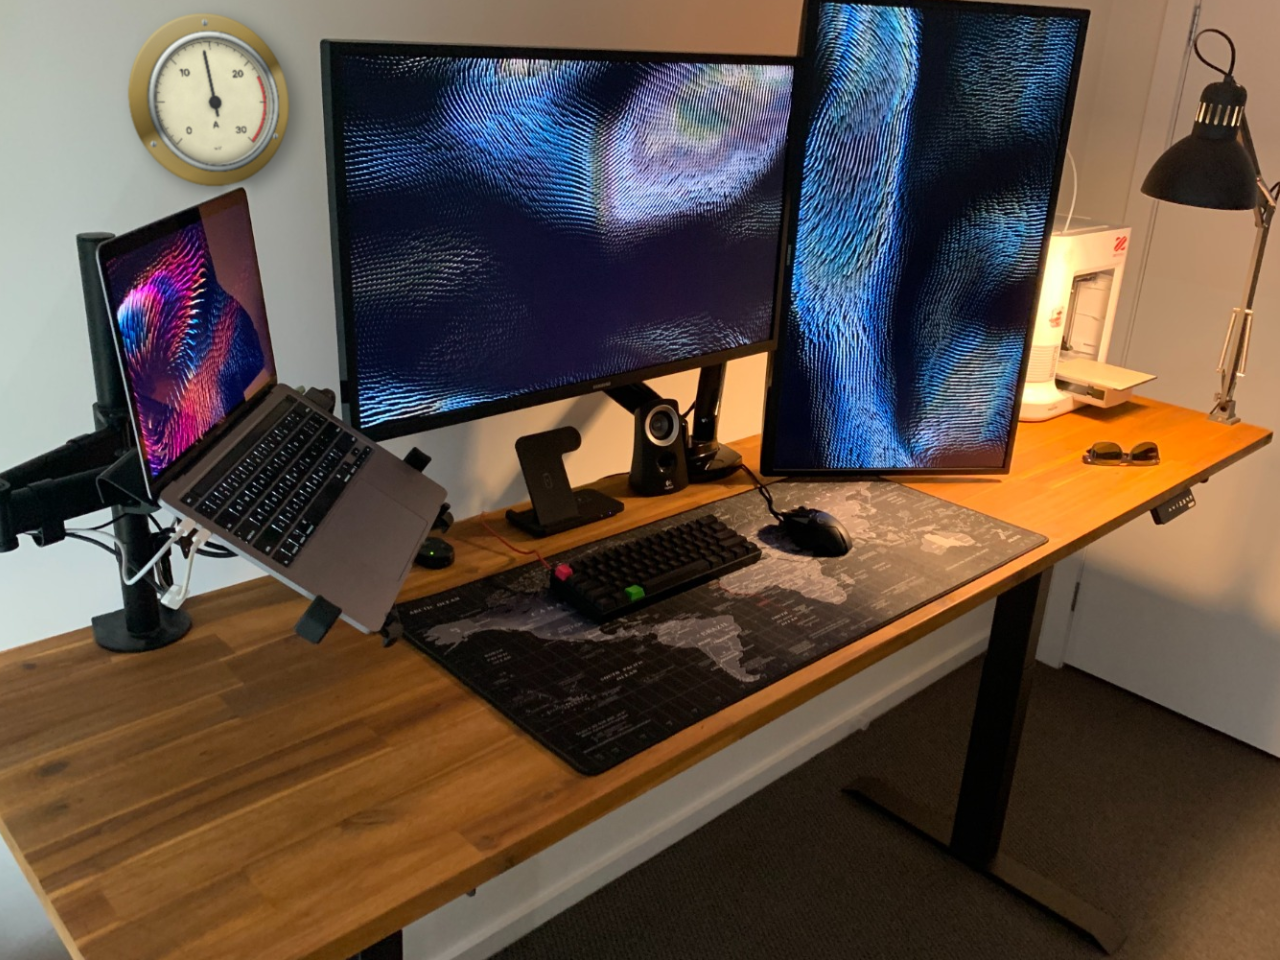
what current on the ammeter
14 A
